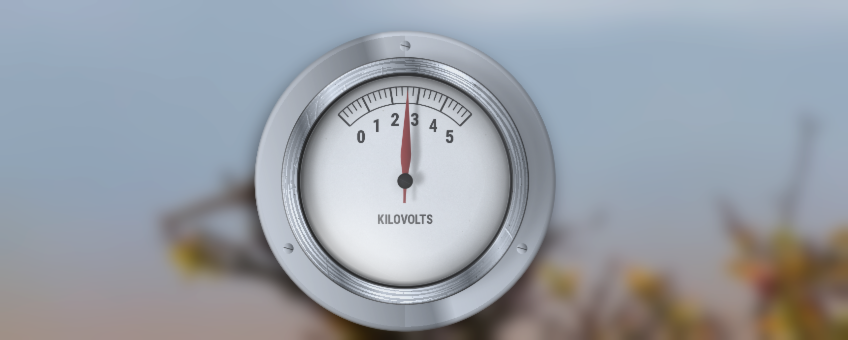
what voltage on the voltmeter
2.6 kV
